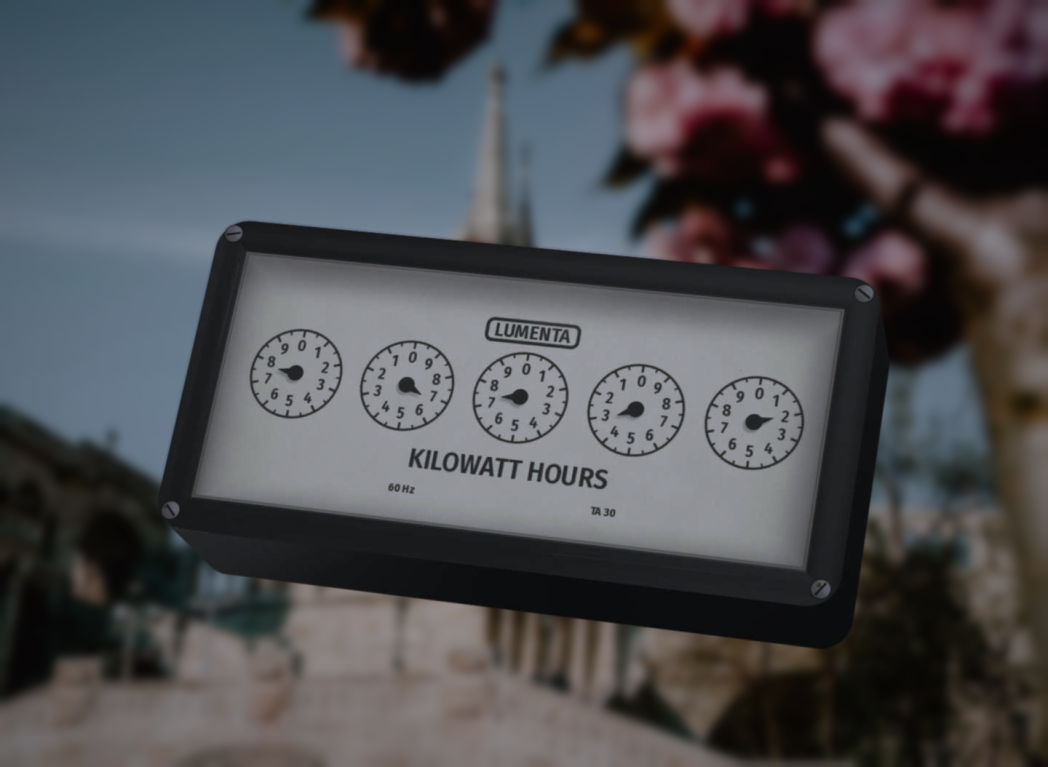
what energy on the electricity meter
76732 kWh
